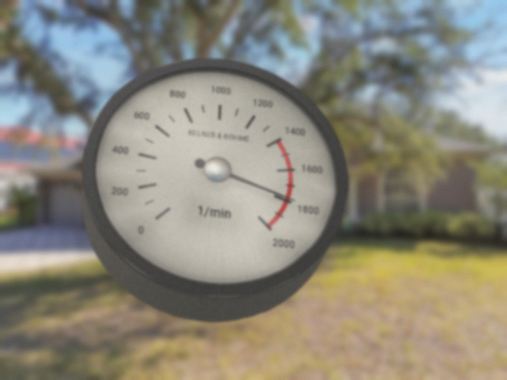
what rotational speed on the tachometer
1800 rpm
